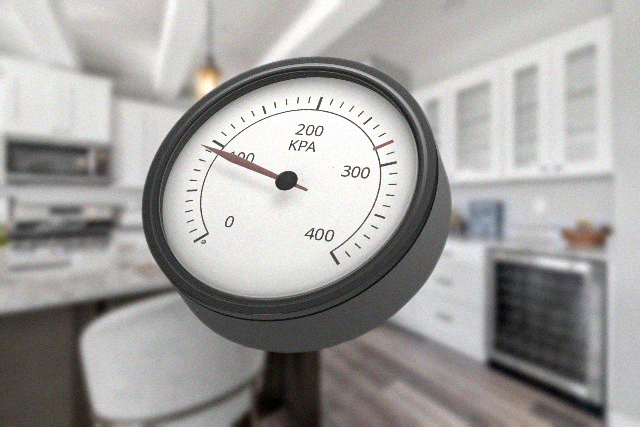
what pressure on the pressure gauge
90 kPa
